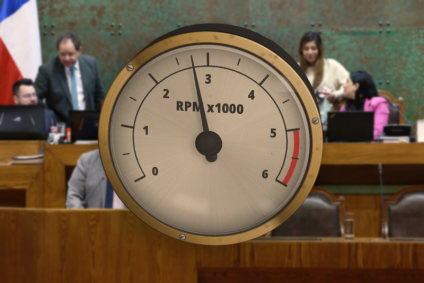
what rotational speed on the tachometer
2750 rpm
